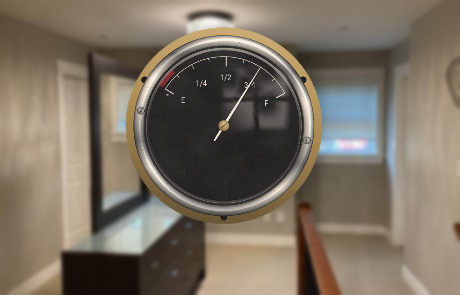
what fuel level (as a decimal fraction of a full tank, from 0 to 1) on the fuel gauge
0.75
